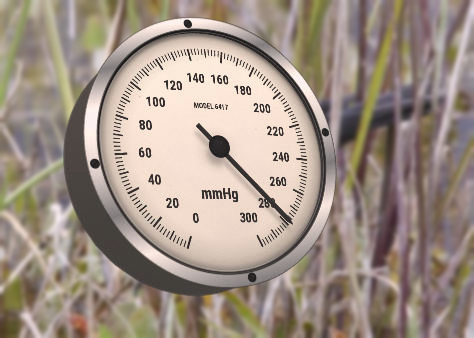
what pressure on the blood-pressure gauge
280 mmHg
